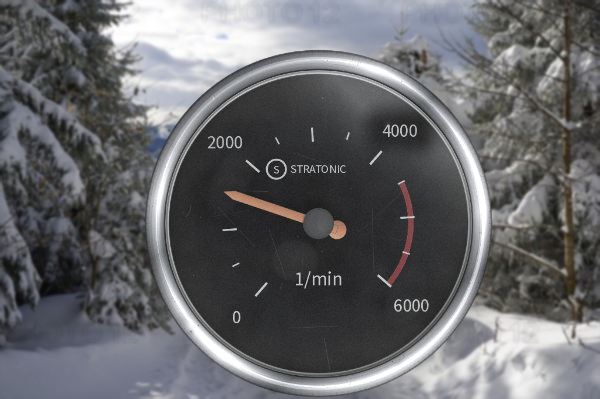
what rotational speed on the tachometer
1500 rpm
